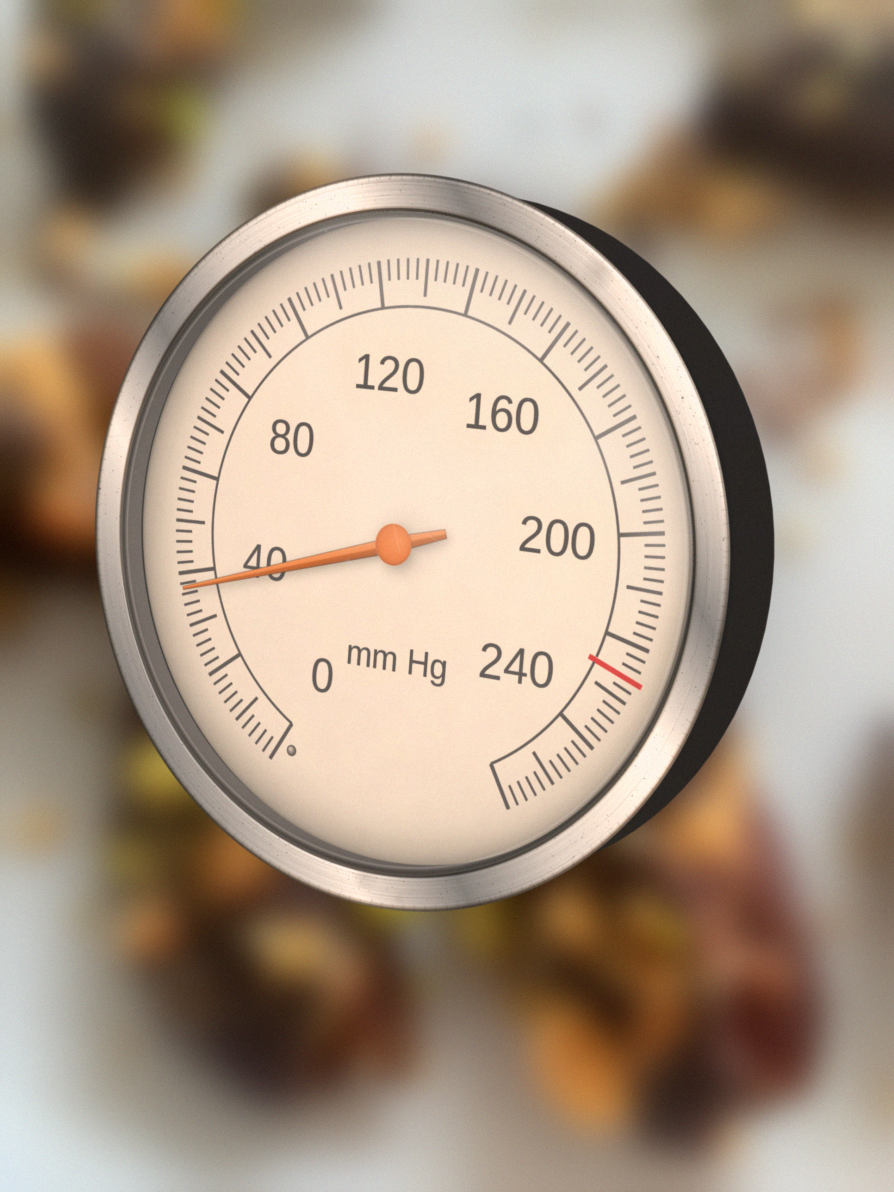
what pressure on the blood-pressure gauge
37 mmHg
